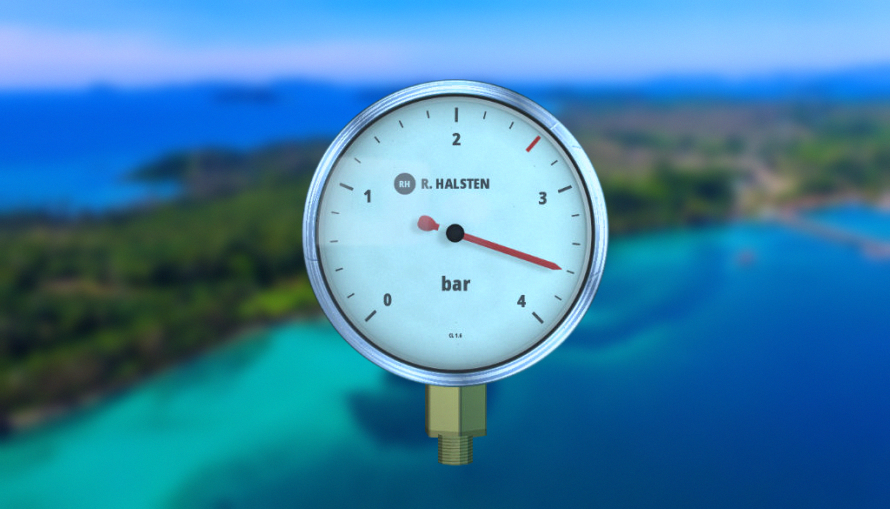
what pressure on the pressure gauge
3.6 bar
